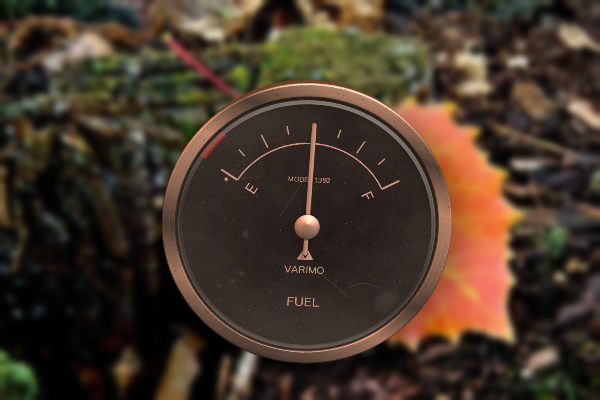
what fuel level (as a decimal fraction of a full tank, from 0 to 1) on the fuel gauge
0.5
